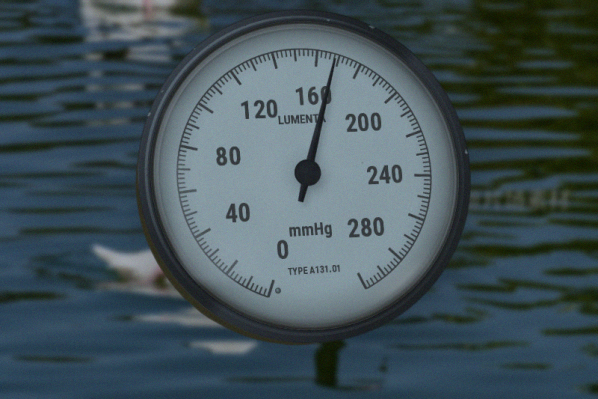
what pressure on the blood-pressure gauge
168 mmHg
